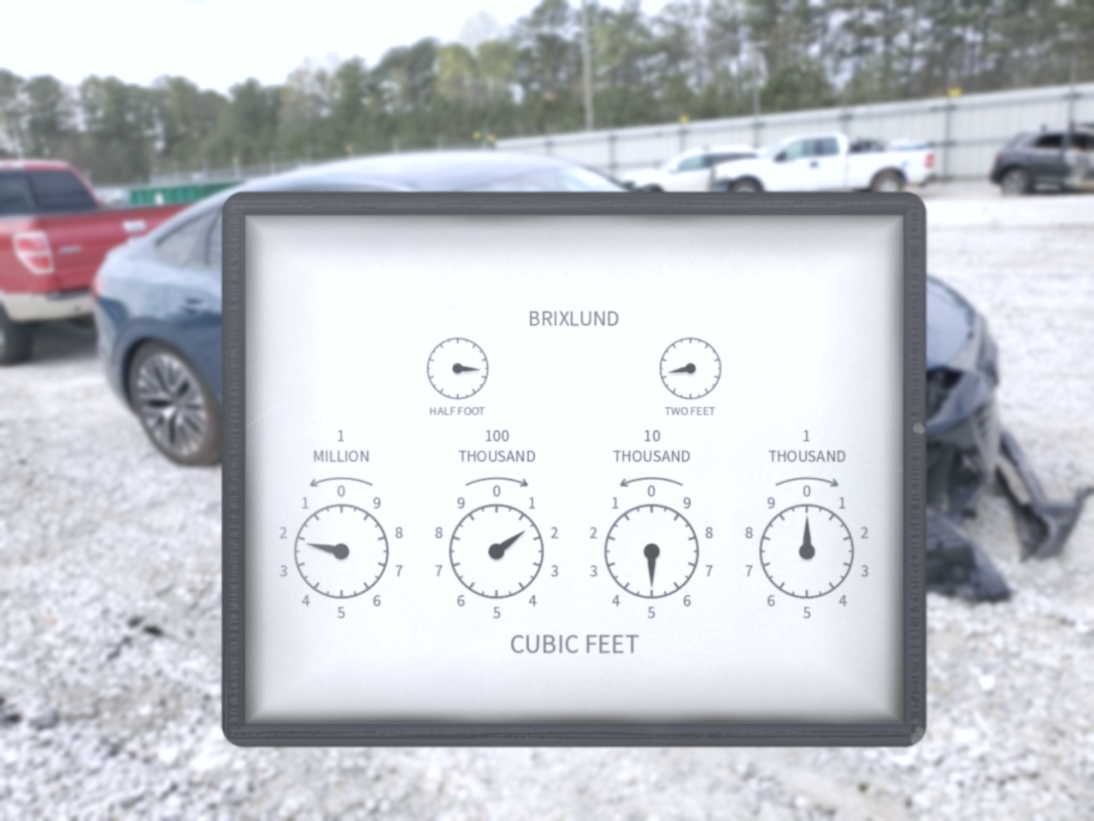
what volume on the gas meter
215000 ft³
